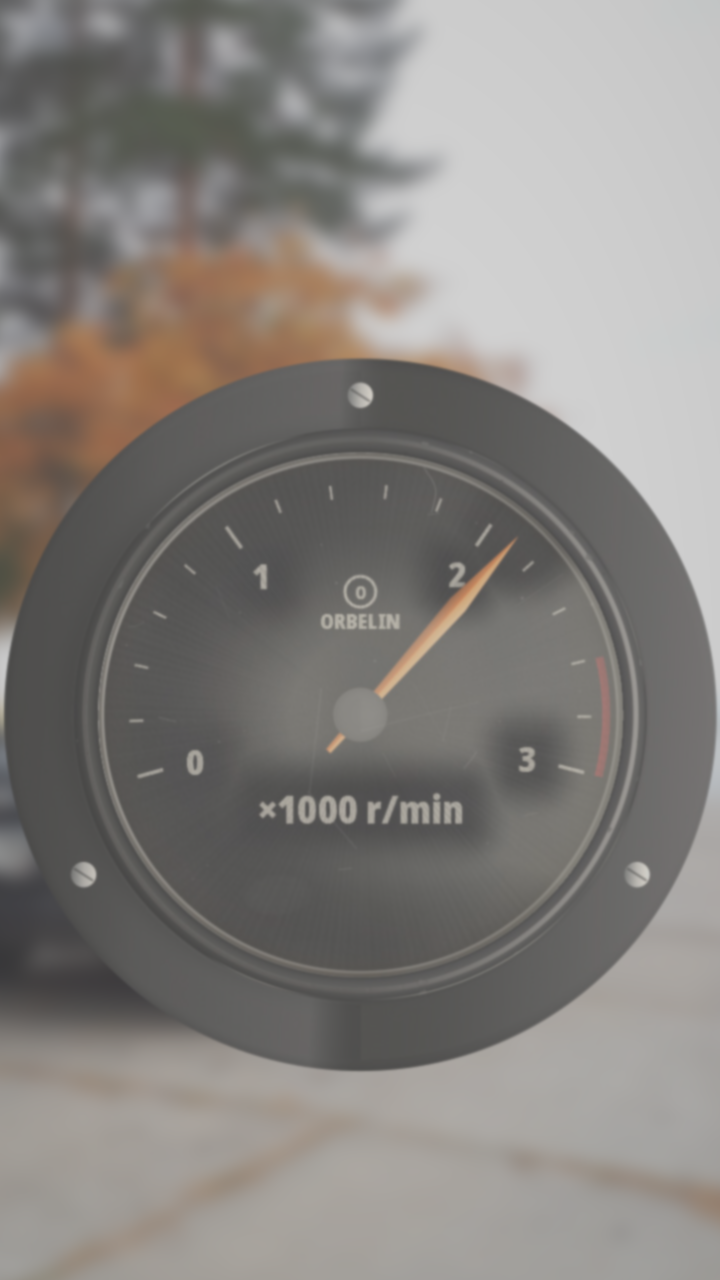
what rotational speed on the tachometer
2100 rpm
